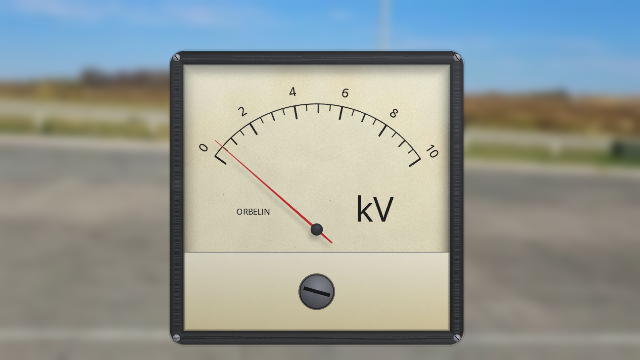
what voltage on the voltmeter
0.5 kV
